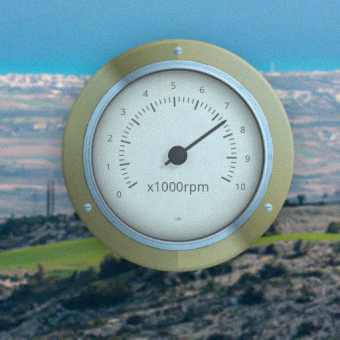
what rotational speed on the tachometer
7400 rpm
